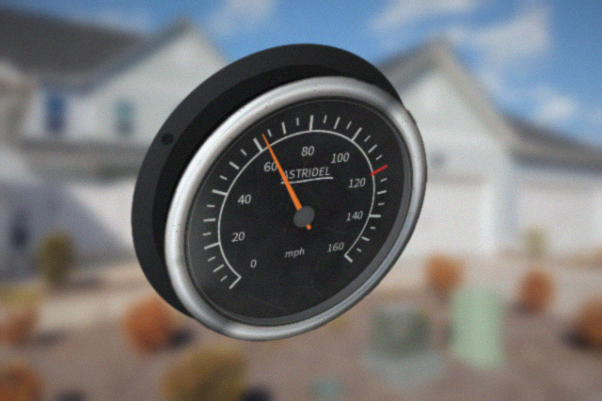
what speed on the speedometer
62.5 mph
